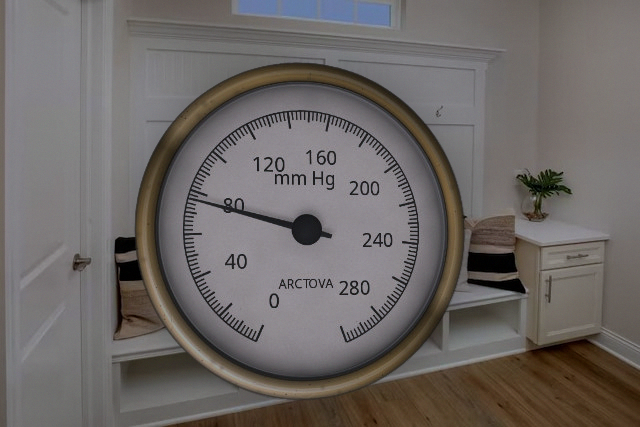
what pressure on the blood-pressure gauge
76 mmHg
